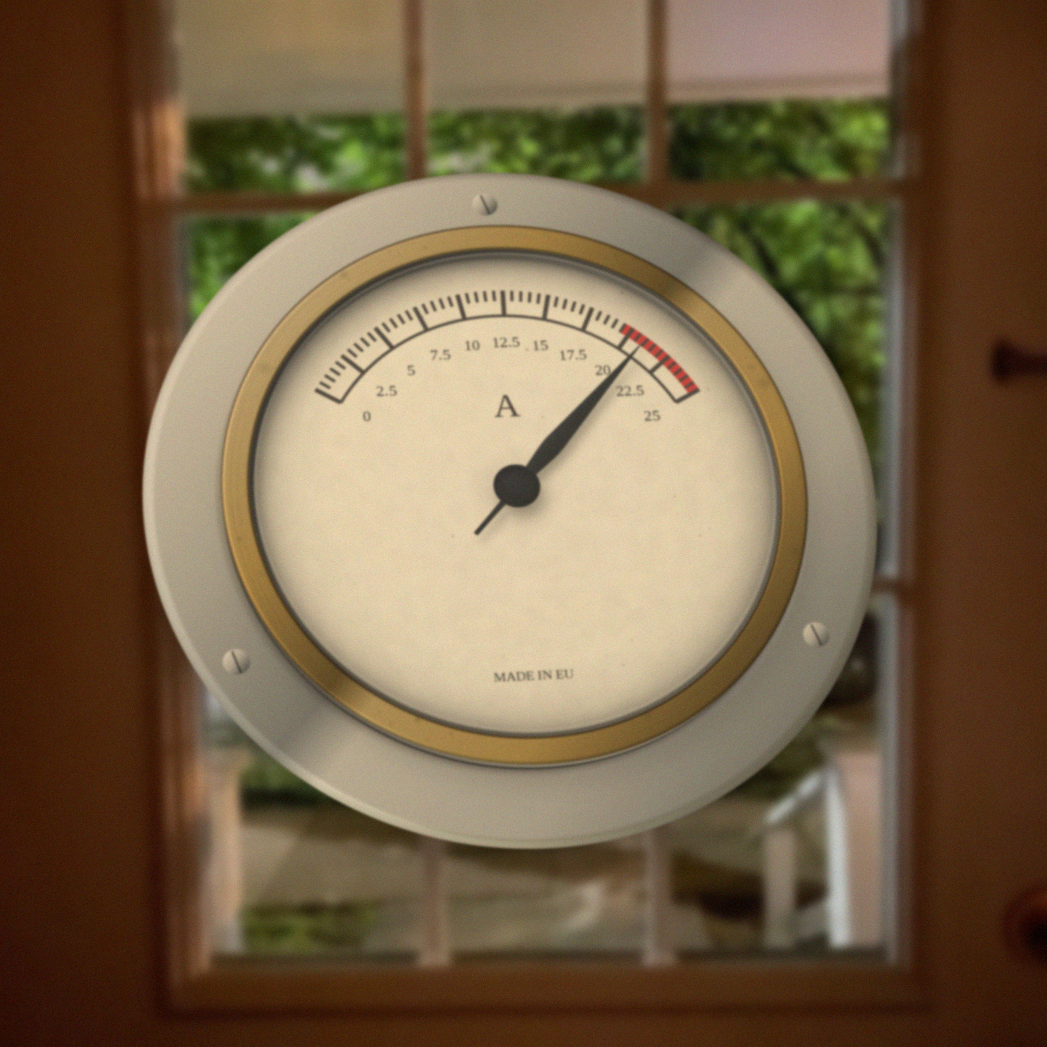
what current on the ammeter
21 A
